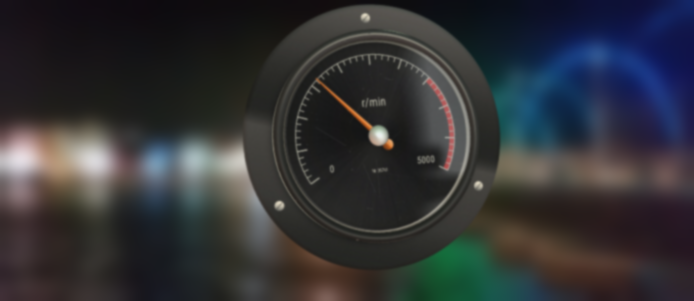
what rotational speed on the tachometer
1600 rpm
